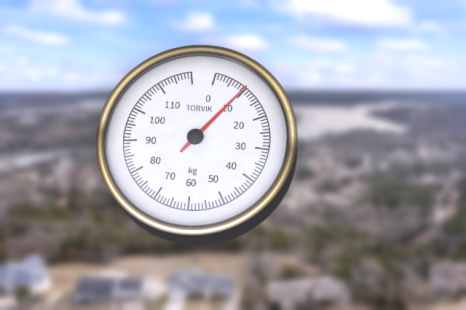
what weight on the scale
10 kg
